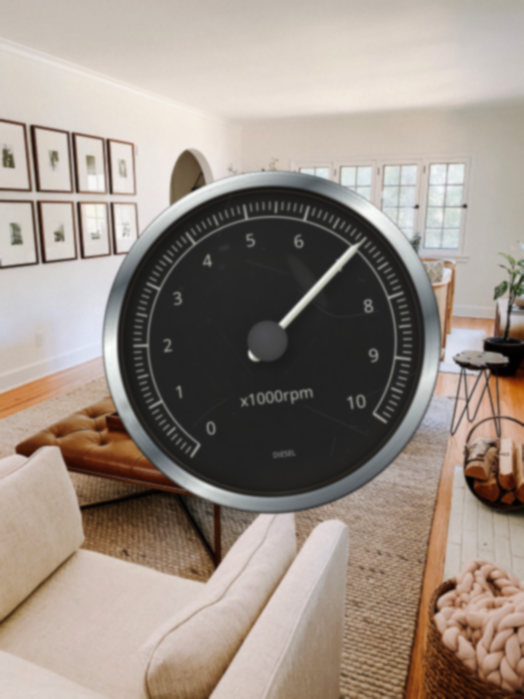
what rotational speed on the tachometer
7000 rpm
